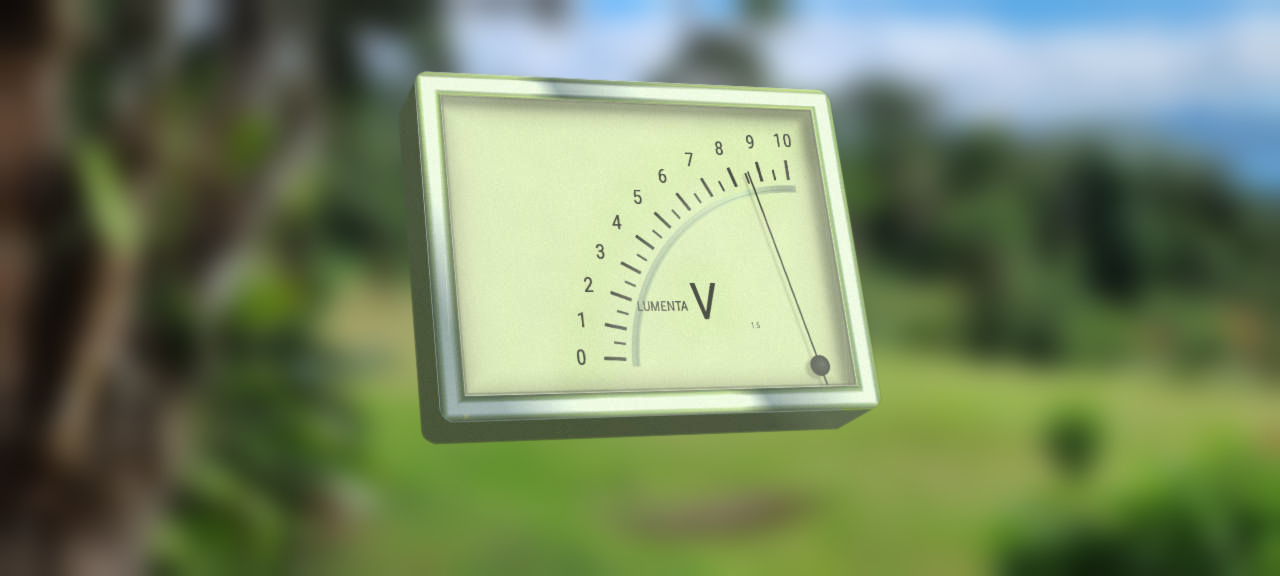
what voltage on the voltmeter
8.5 V
